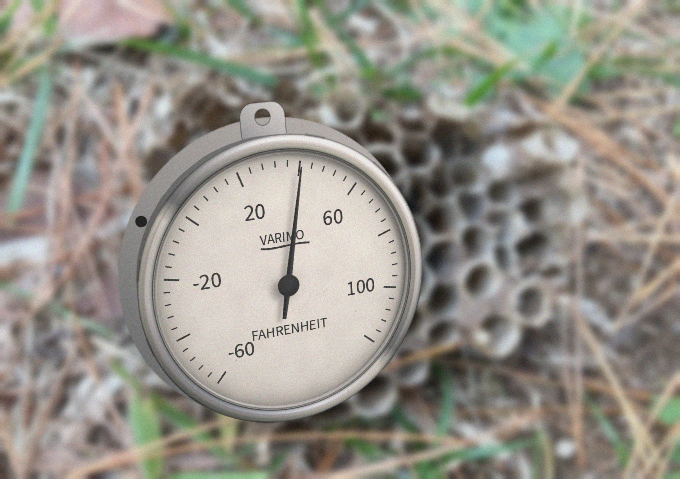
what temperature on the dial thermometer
40 °F
